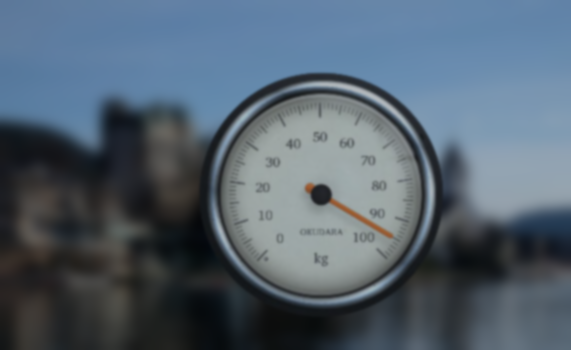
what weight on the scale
95 kg
